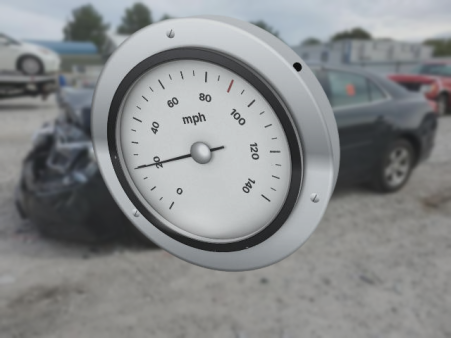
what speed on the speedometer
20 mph
